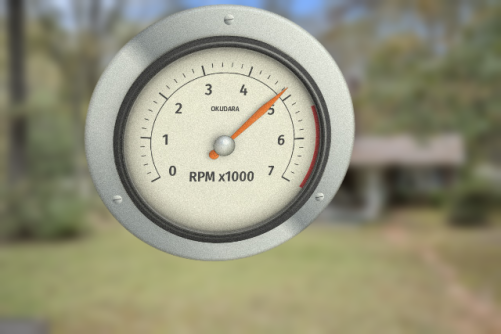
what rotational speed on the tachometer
4800 rpm
